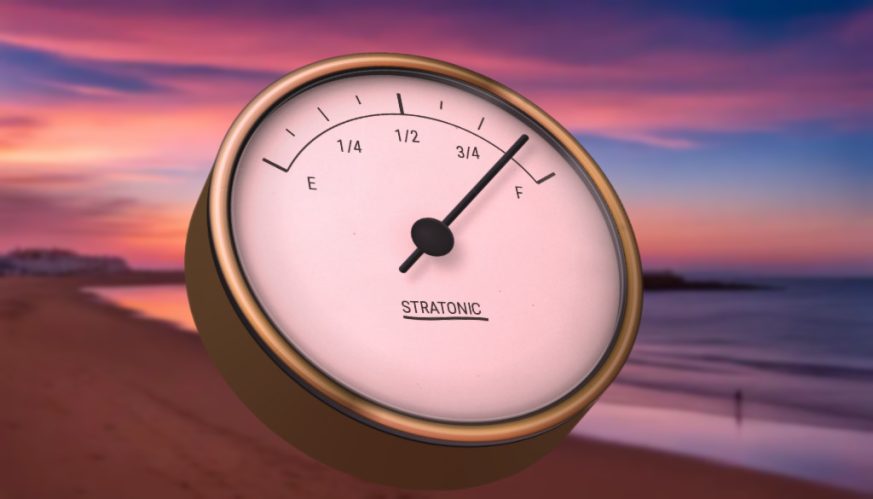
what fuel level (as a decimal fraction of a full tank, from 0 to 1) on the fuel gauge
0.875
